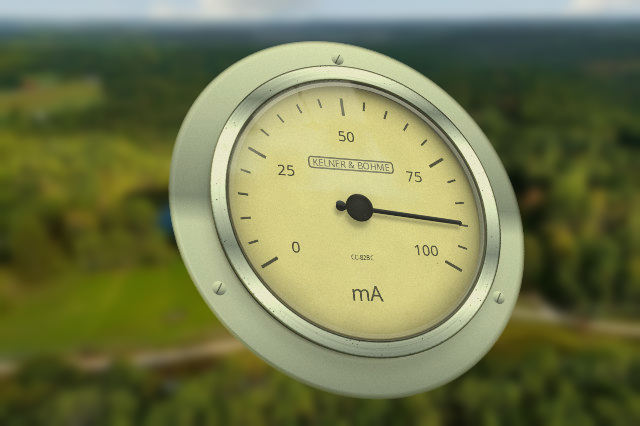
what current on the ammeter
90 mA
